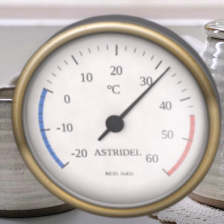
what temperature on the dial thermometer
32 °C
